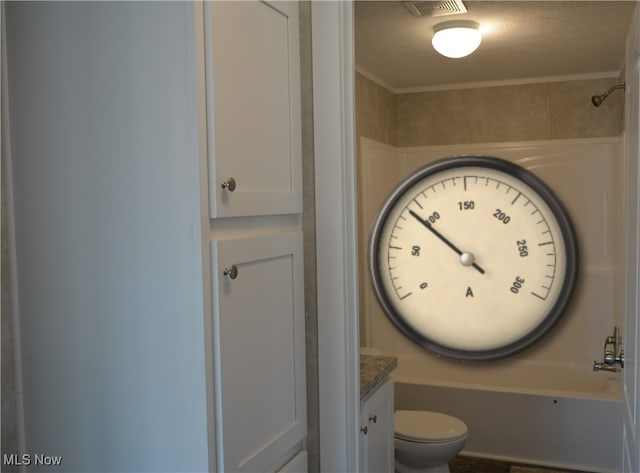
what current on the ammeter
90 A
